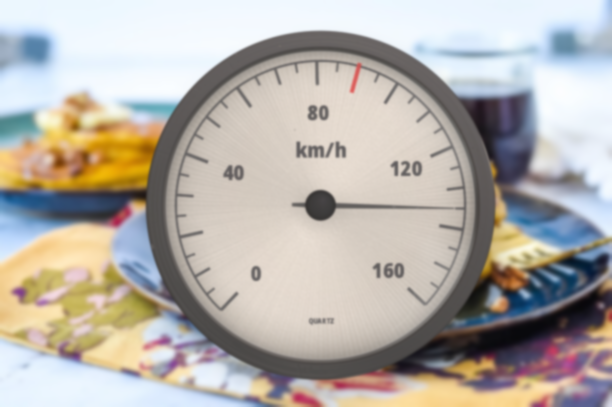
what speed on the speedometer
135 km/h
